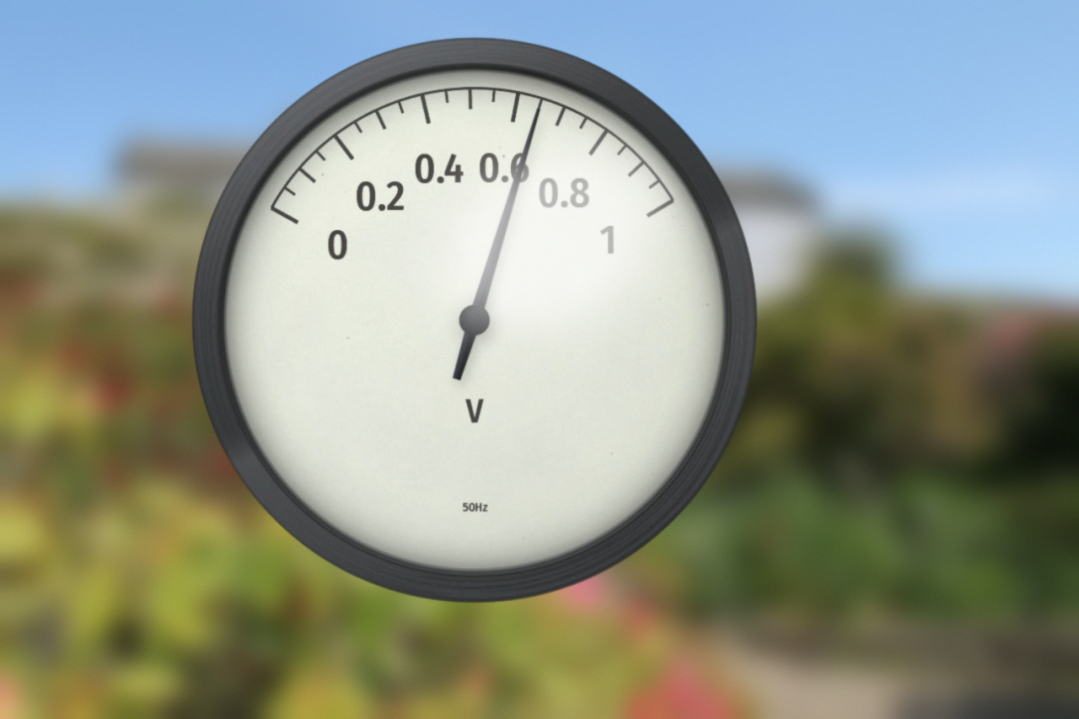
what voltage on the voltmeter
0.65 V
